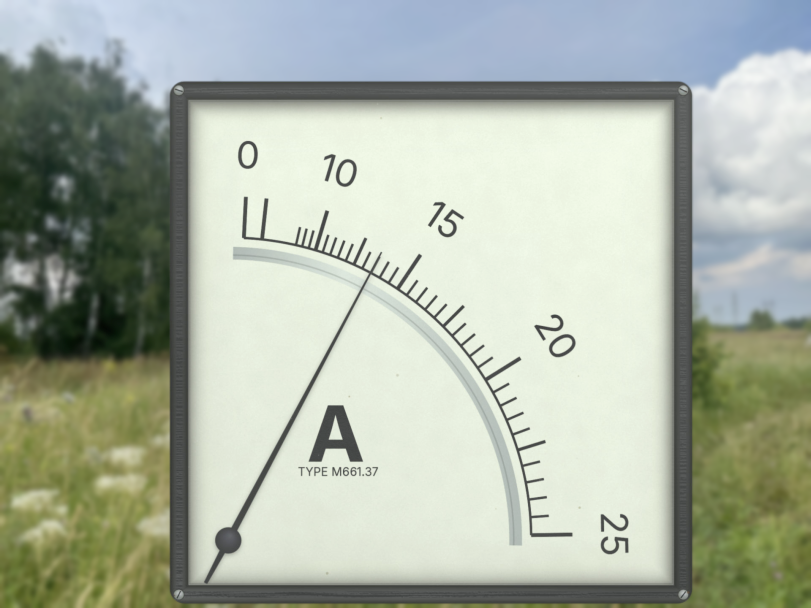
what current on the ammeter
13.5 A
